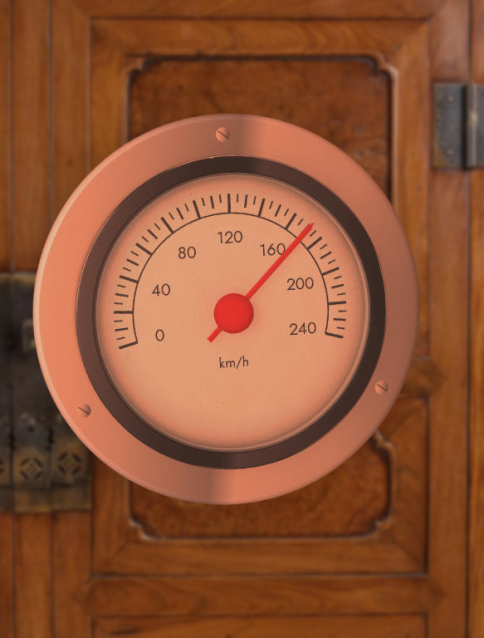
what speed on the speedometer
170 km/h
